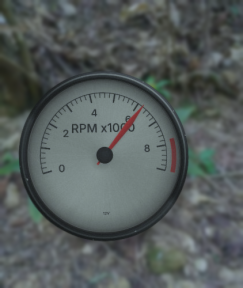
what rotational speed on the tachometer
6200 rpm
